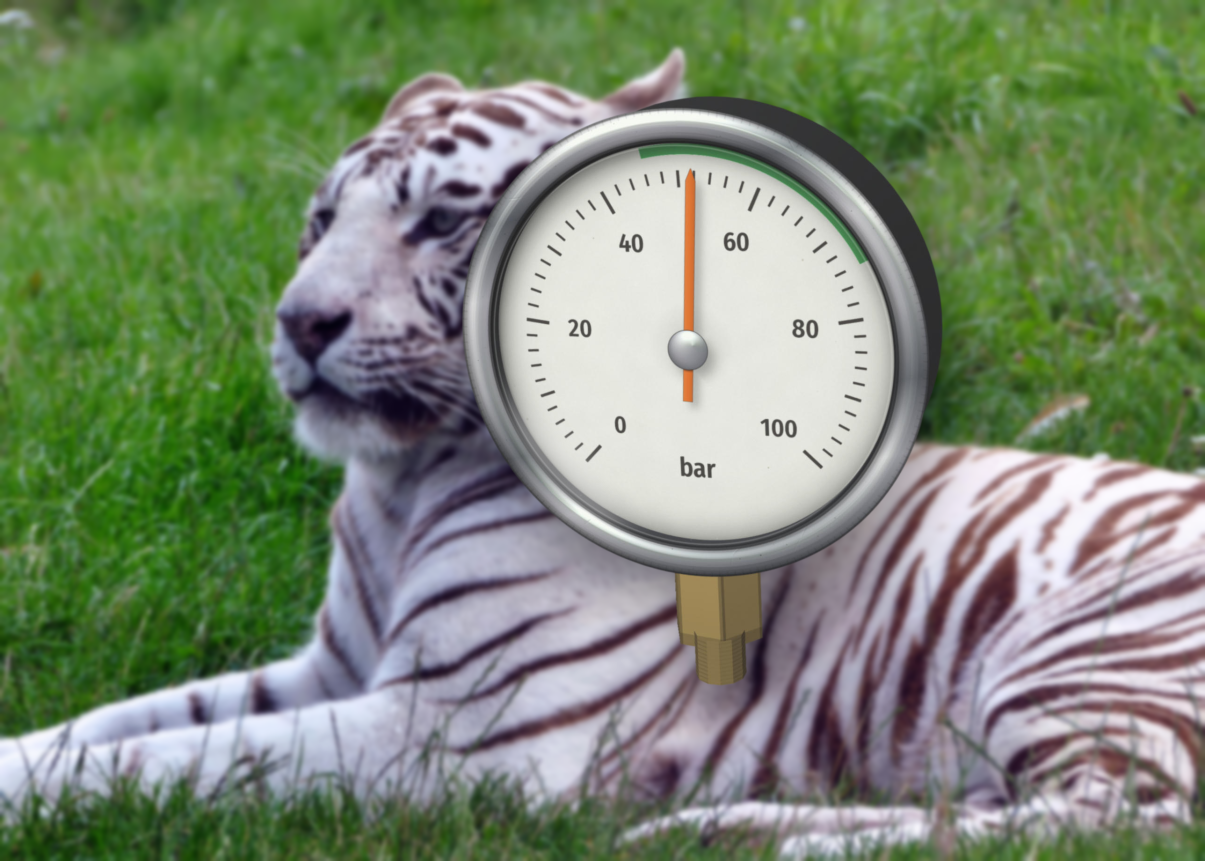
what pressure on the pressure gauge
52 bar
